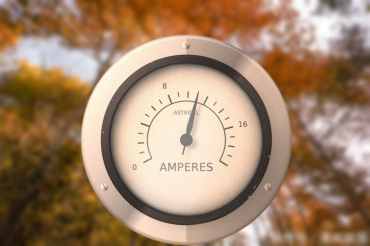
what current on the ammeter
11 A
